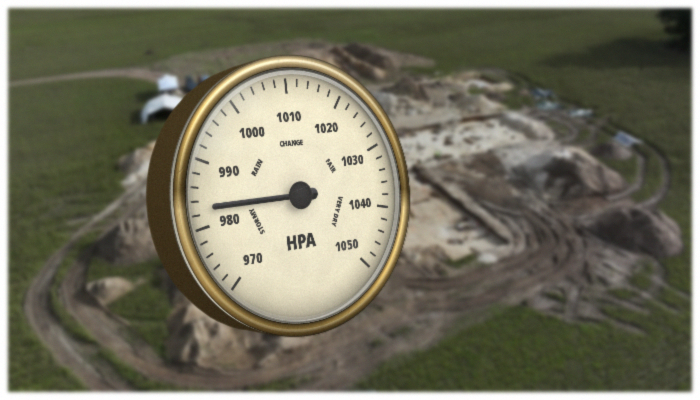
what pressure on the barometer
983 hPa
